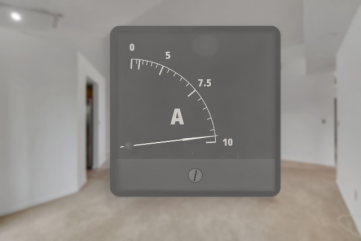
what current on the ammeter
9.75 A
